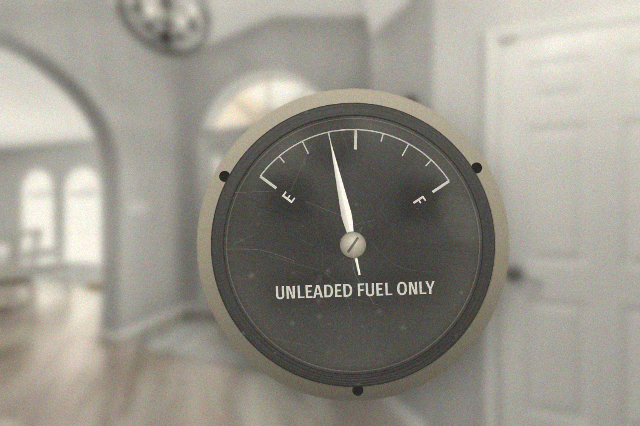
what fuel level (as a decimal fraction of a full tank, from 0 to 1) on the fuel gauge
0.375
